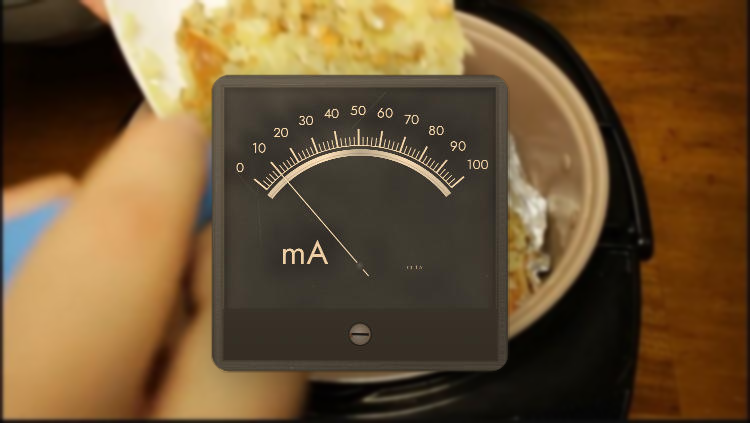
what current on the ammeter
10 mA
